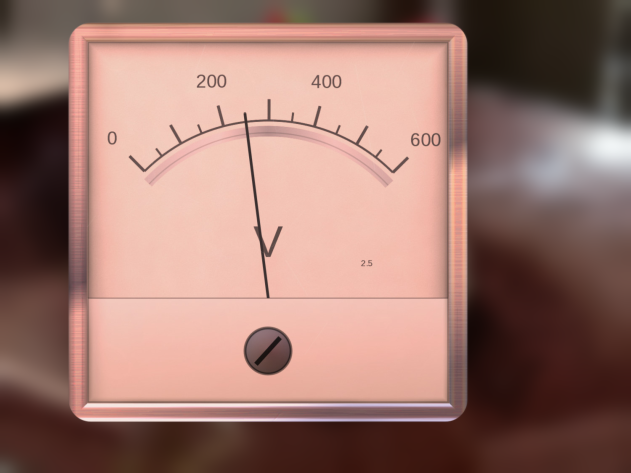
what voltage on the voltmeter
250 V
